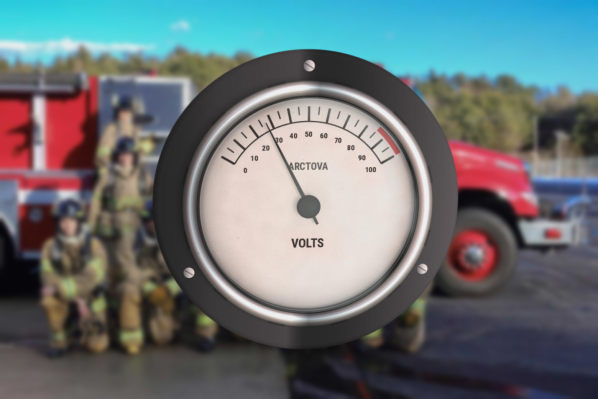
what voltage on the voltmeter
27.5 V
